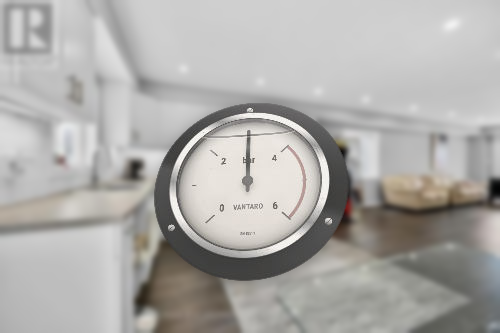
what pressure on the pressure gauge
3 bar
